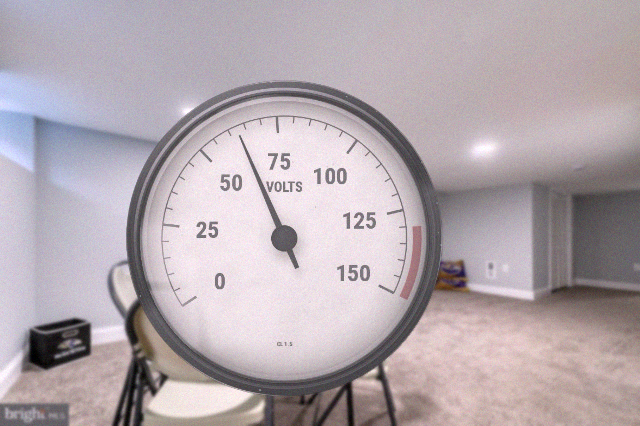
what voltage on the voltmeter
62.5 V
